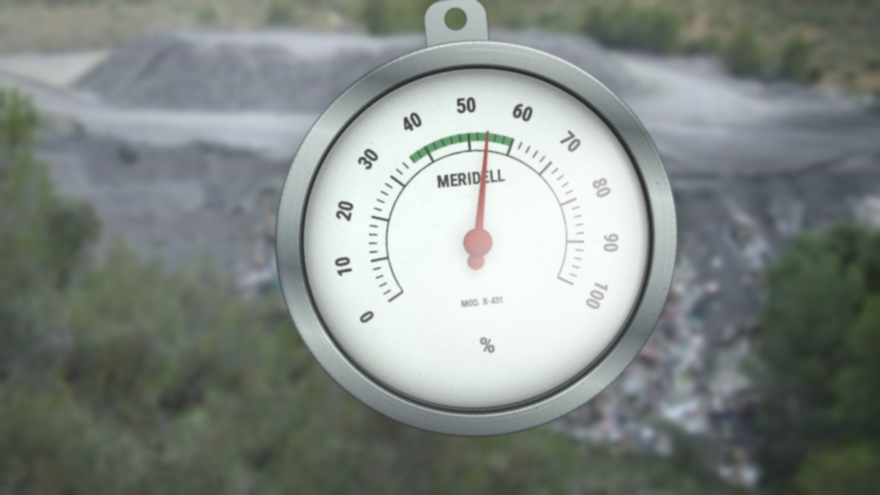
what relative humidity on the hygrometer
54 %
